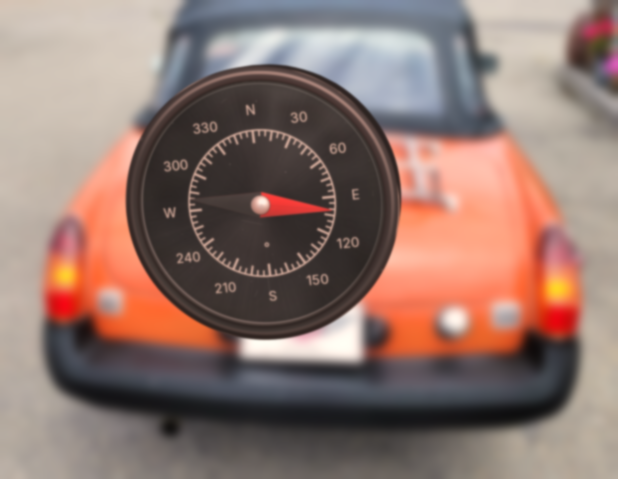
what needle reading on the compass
100 °
